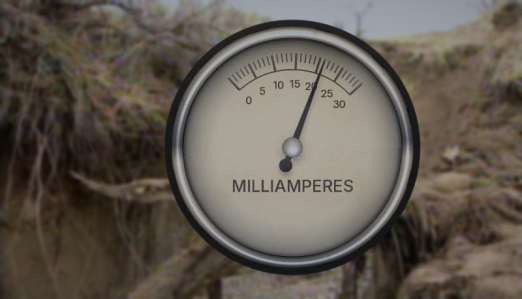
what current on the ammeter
21 mA
